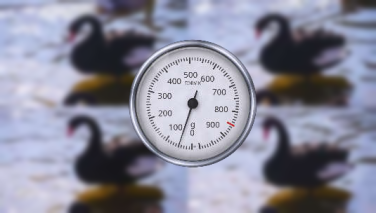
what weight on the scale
50 g
